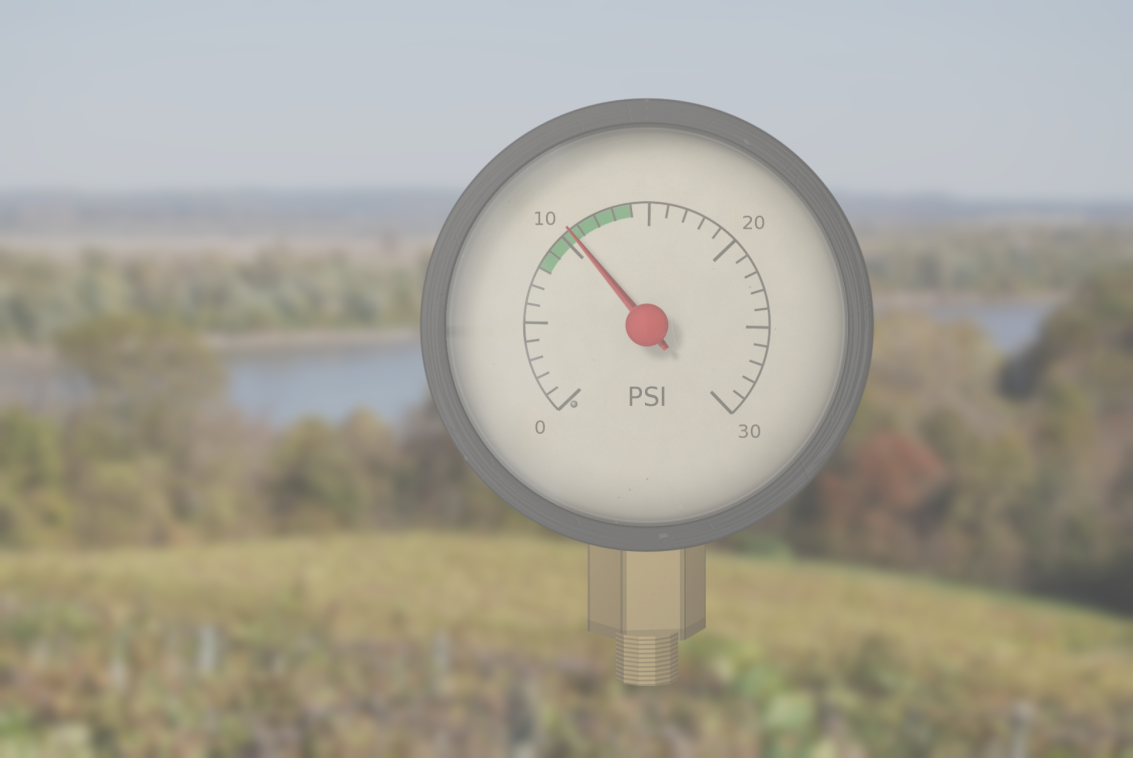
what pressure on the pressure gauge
10.5 psi
